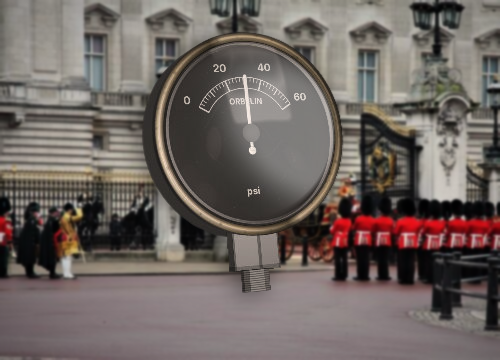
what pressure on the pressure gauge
30 psi
